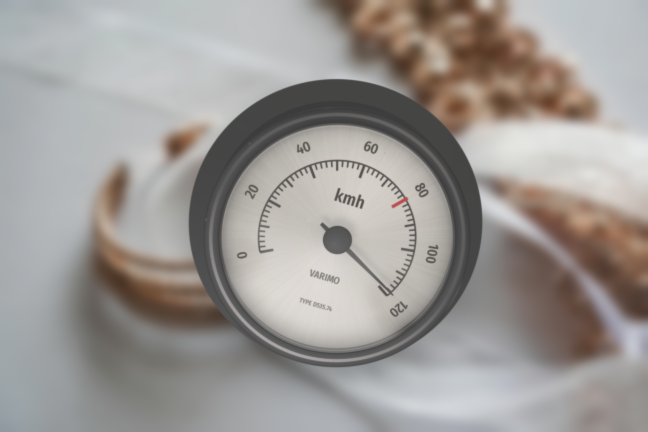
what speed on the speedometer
118 km/h
